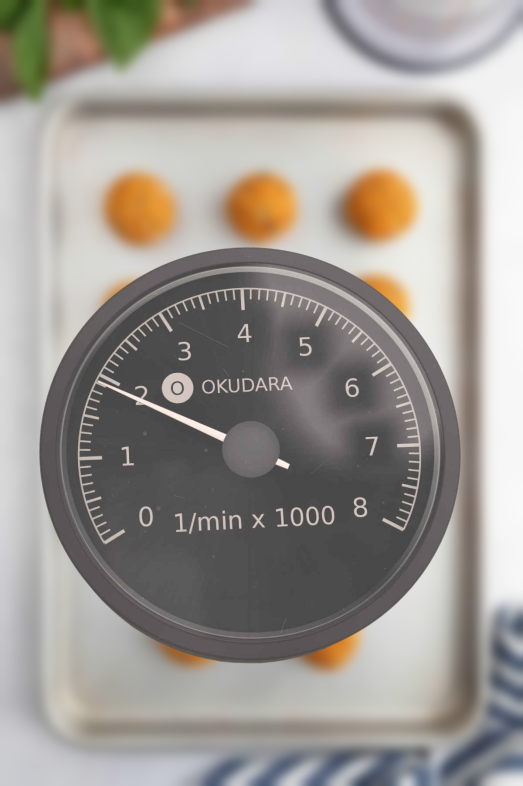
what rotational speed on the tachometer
1900 rpm
